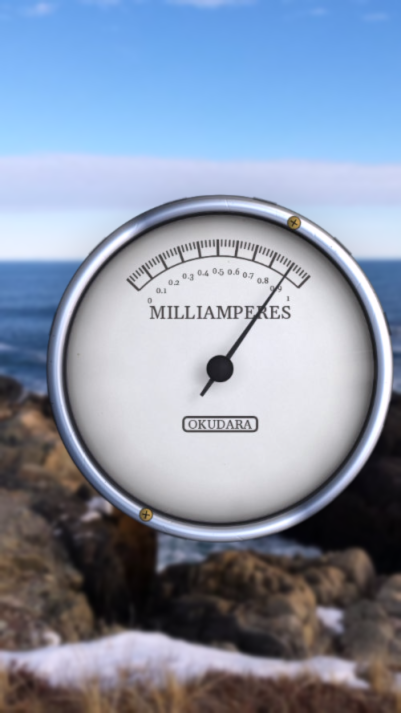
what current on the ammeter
0.9 mA
